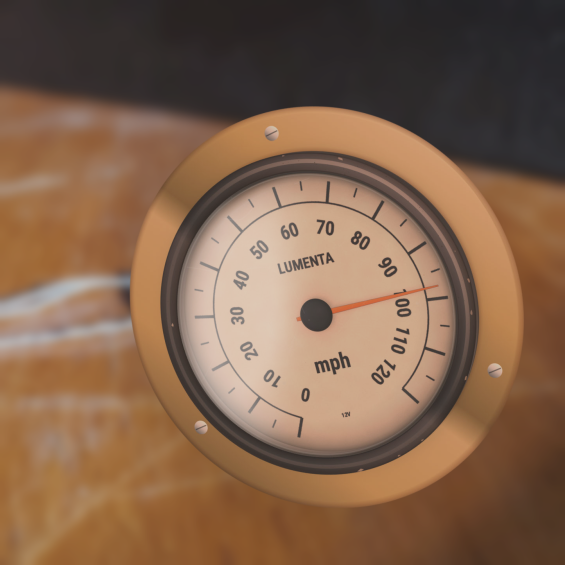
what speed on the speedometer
97.5 mph
